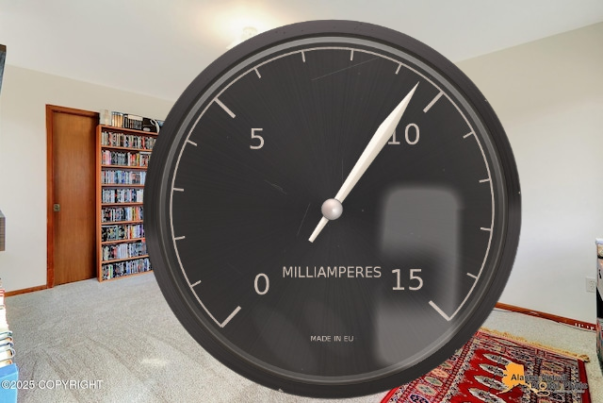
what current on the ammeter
9.5 mA
